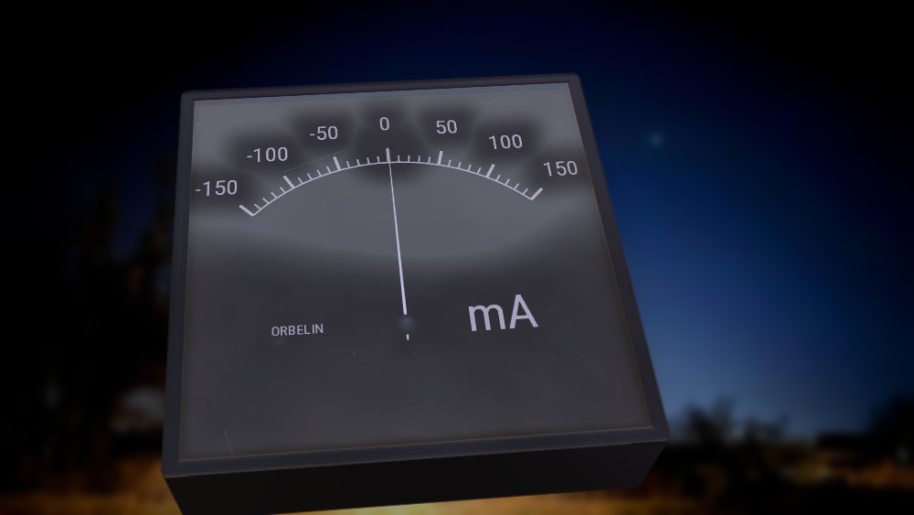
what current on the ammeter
0 mA
